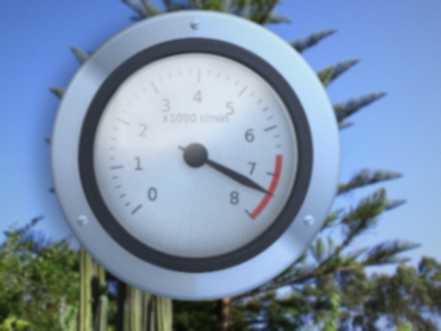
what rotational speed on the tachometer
7400 rpm
